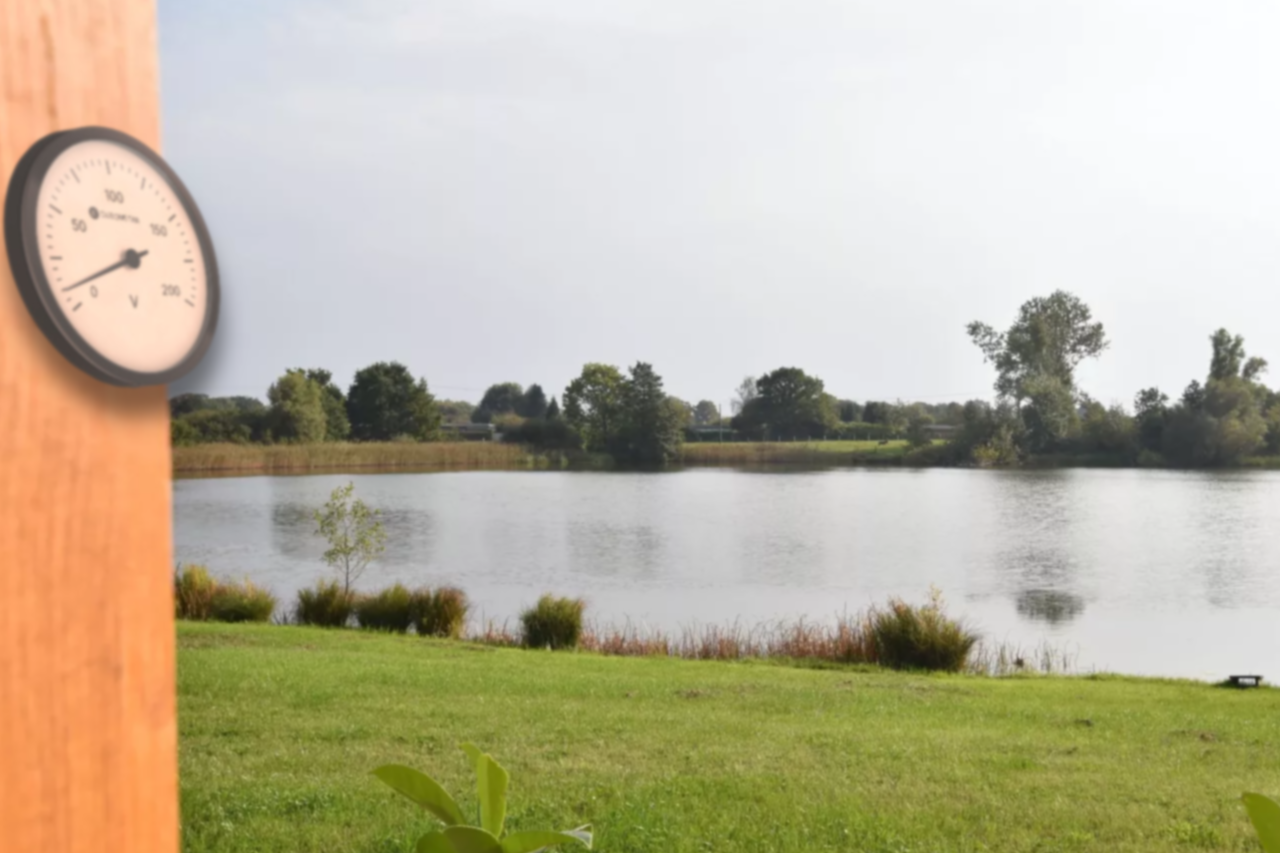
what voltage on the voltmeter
10 V
